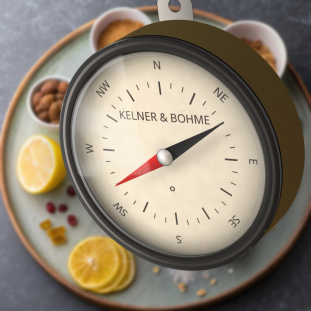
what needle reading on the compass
240 °
